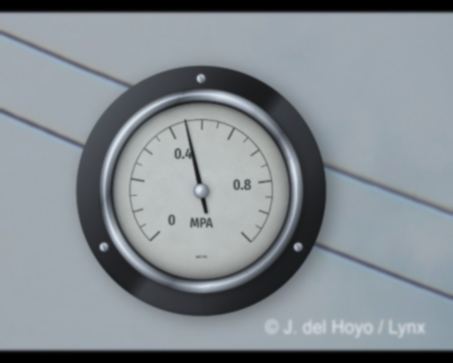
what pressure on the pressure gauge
0.45 MPa
